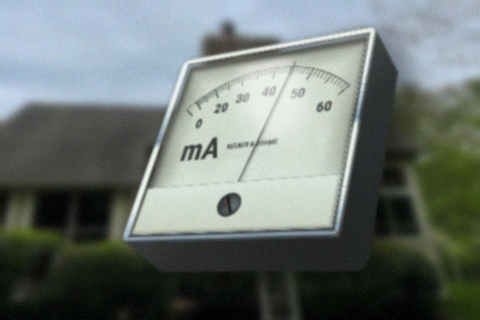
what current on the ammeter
45 mA
